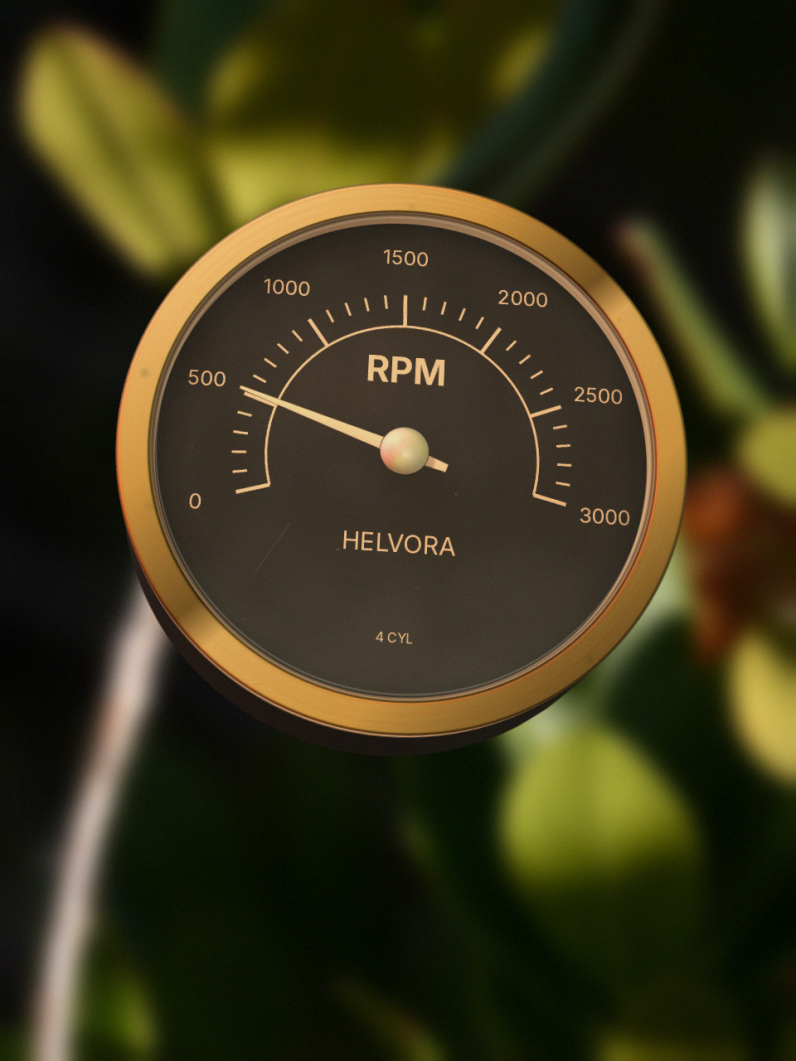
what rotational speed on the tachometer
500 rpm
